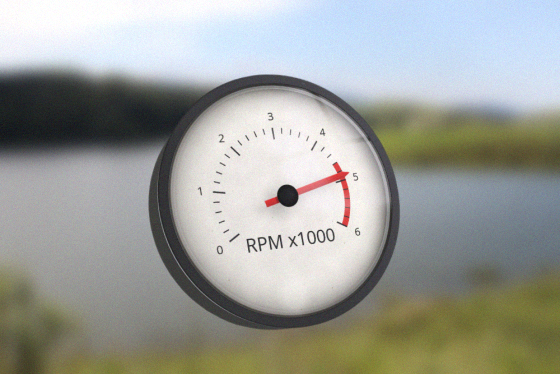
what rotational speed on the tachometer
4900 rpm
